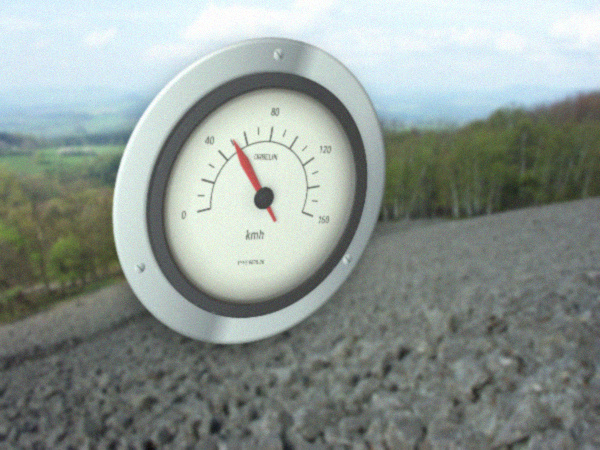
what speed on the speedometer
50 km/h
